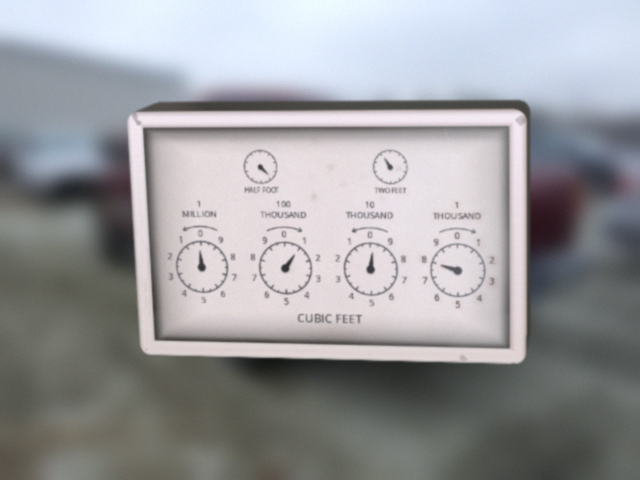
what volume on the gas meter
9800 ft³
